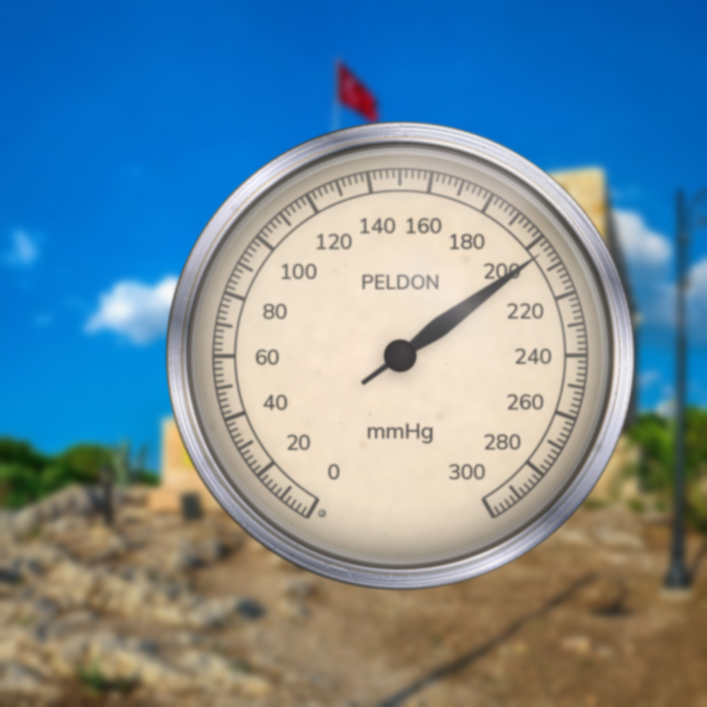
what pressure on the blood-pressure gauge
204 mmHg
